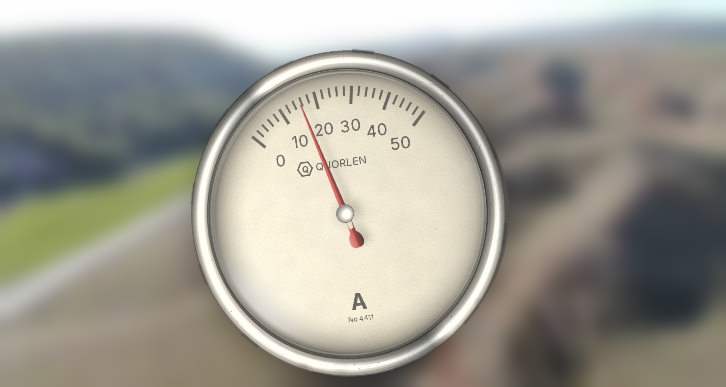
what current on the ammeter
16 A
